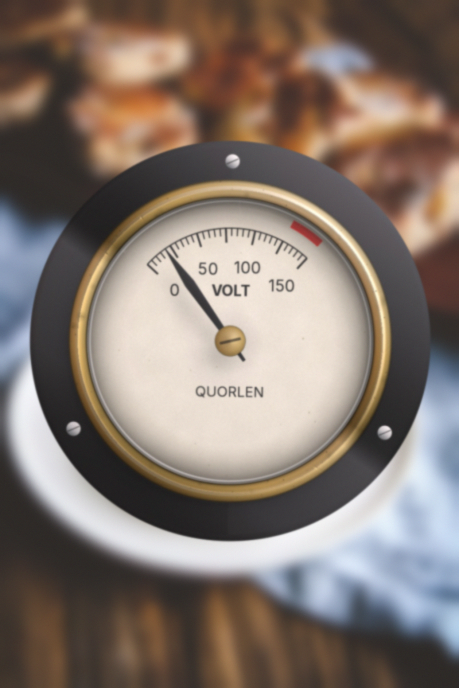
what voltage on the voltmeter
20 V
